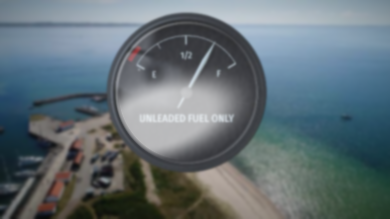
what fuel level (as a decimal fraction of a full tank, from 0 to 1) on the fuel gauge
0.75
